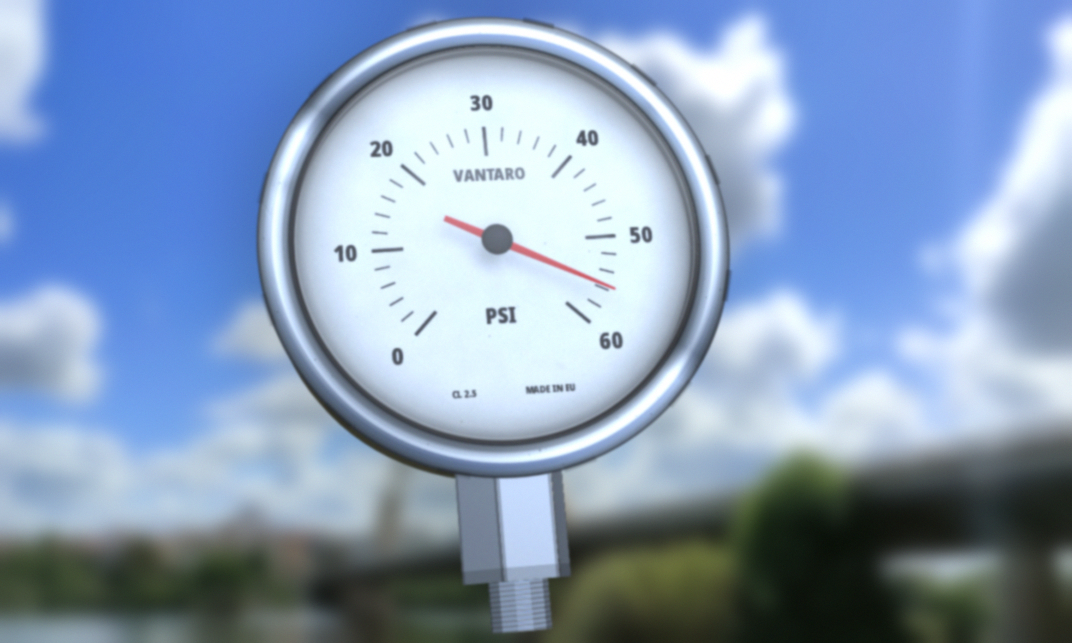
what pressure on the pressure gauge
56 psi
